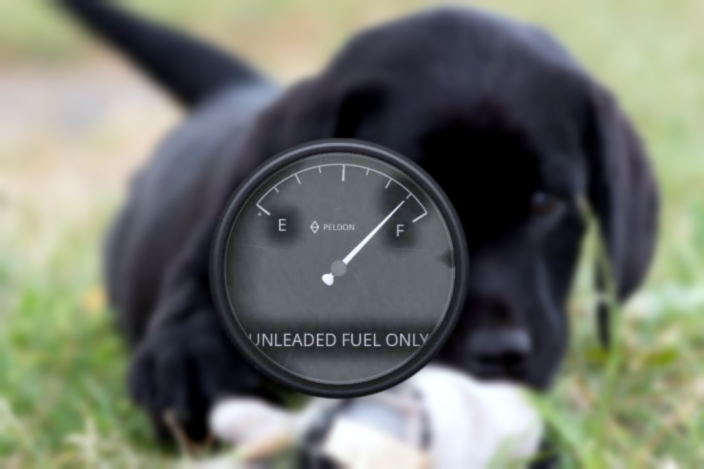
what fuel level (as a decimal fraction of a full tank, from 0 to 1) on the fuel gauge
0.875
